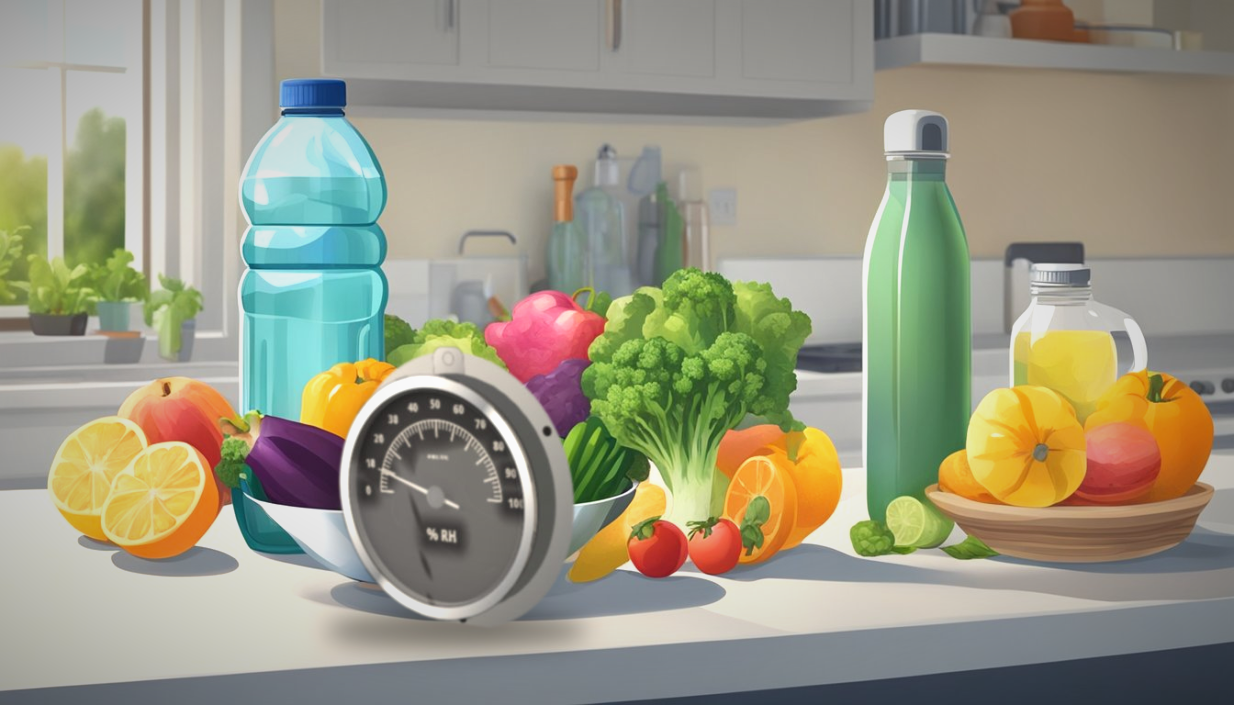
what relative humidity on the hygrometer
10 %
